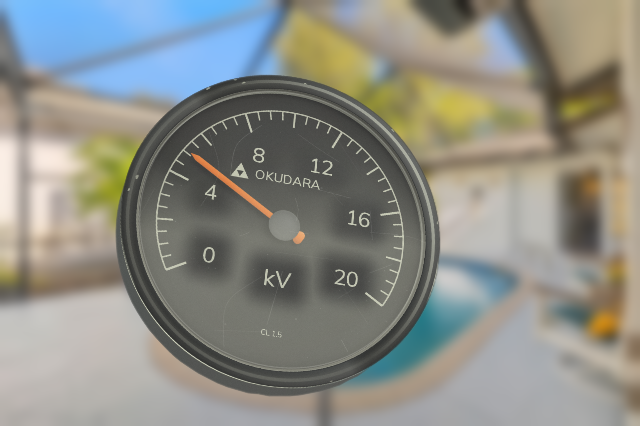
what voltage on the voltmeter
5 kV
